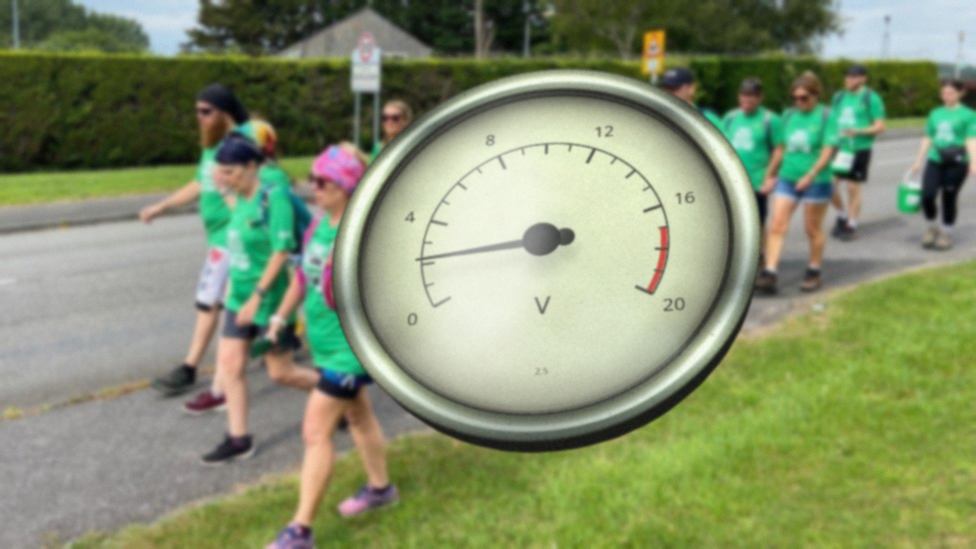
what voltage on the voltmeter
2 V
